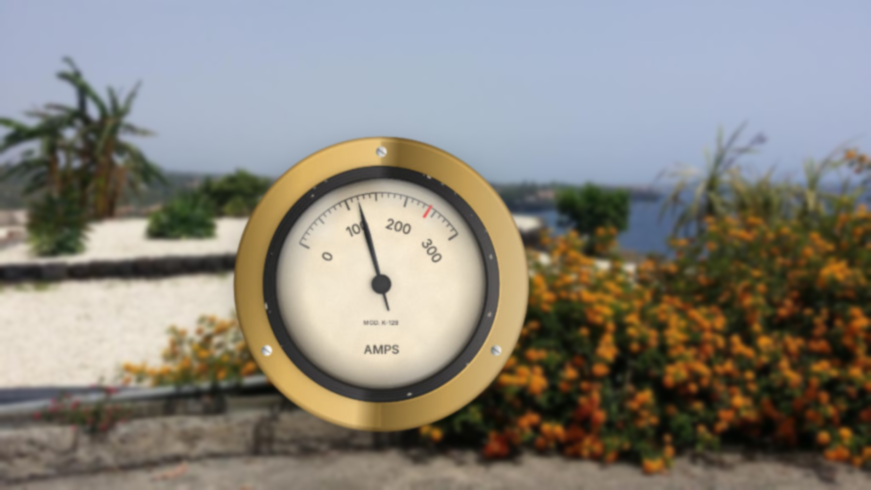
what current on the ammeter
120 A
